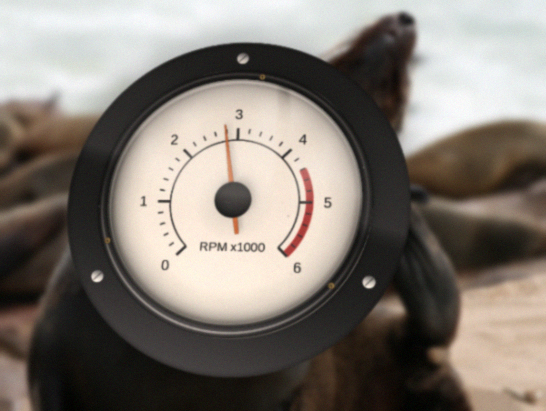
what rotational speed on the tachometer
2800 rpm
